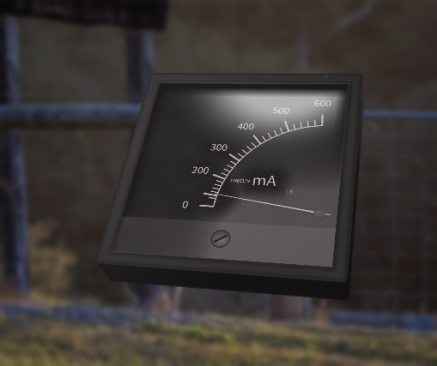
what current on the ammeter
100 mA
